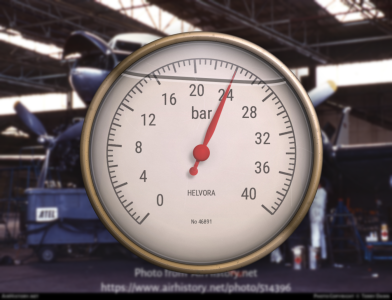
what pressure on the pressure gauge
24 bar
